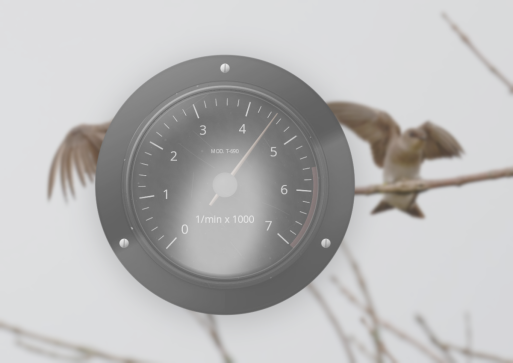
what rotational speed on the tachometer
4500 rpm
